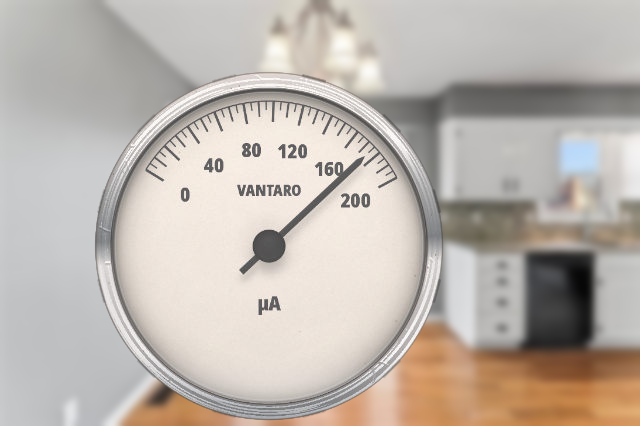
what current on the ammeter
175 µA
